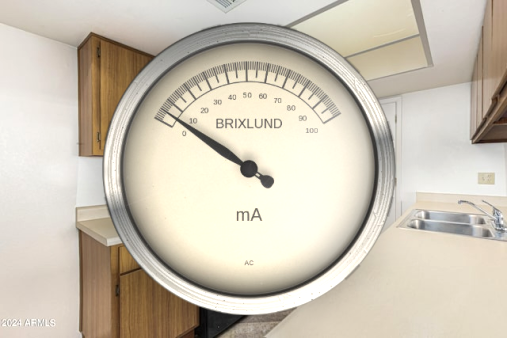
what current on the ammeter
5 mA
